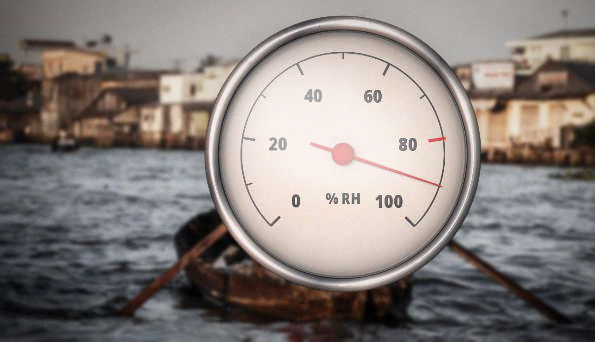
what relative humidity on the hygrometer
90 %
